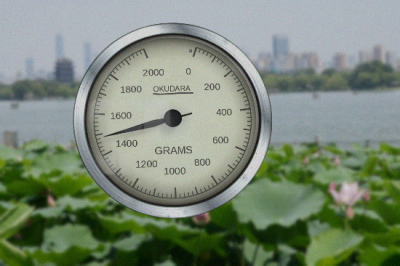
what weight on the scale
1480 g
